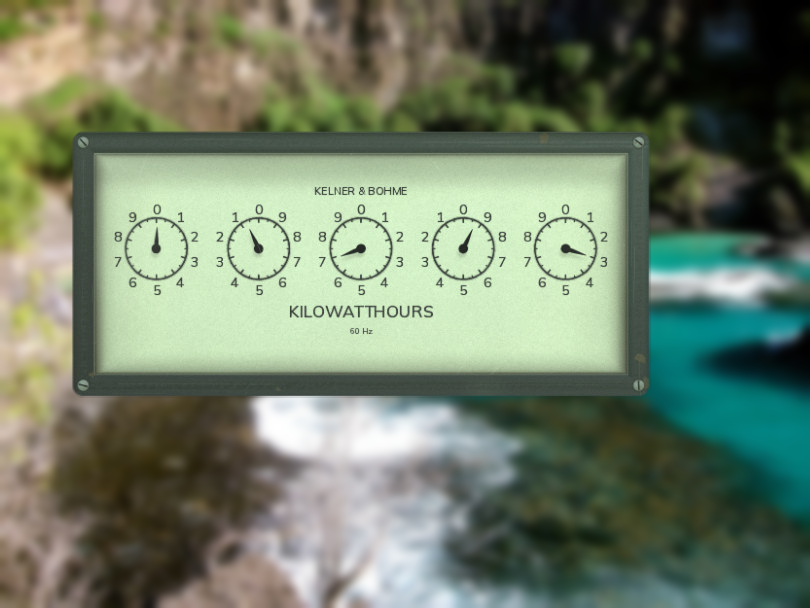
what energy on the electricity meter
693 kWh
